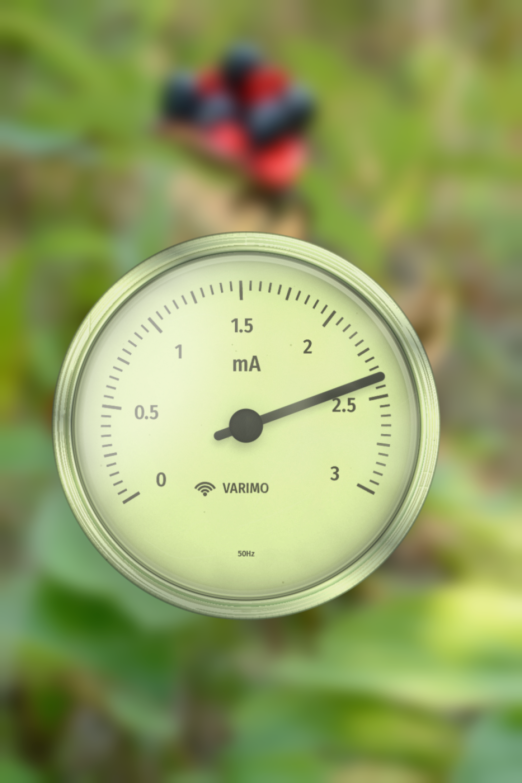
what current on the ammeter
2.4 mA
